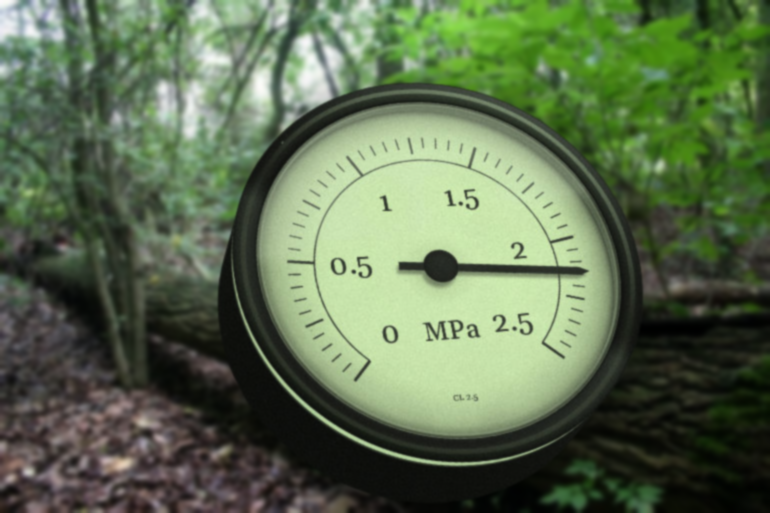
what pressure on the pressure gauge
2.15 MPa
